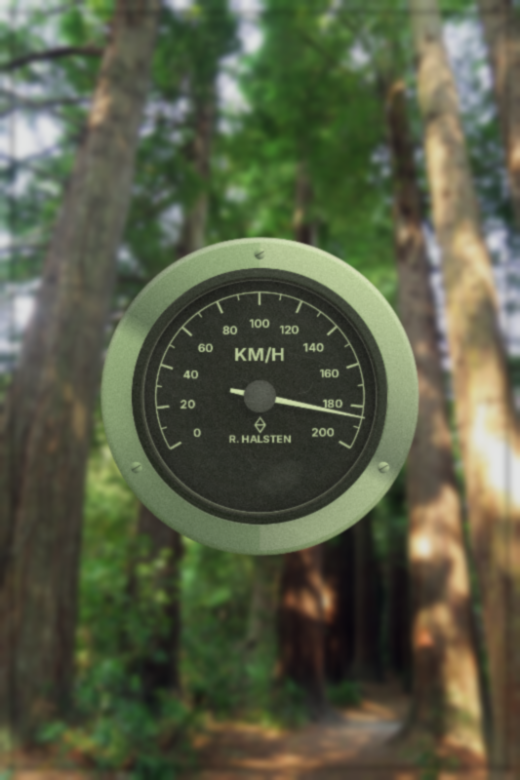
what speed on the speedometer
185 km/h
